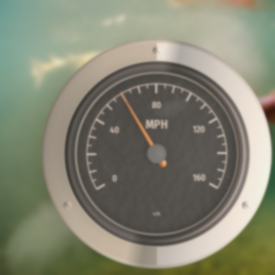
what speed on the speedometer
60 mph
